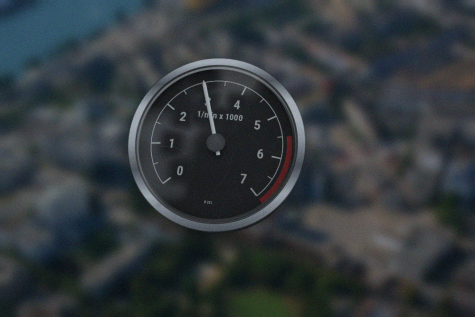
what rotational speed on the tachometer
3000 rpm
